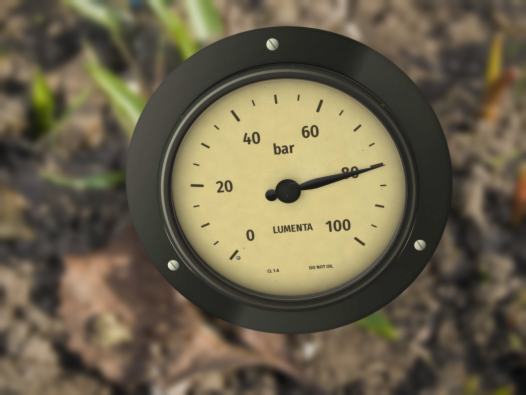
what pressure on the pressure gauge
80 bar
